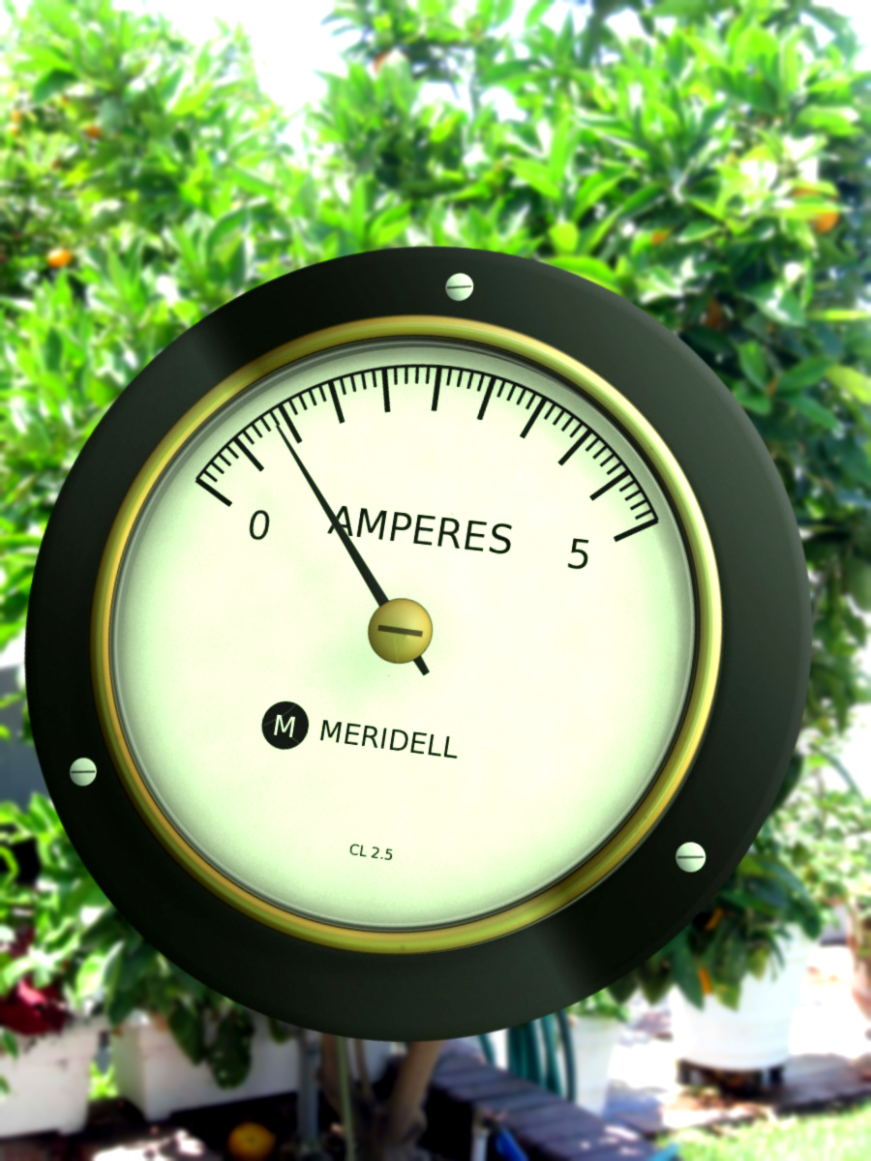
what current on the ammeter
0.9 A
